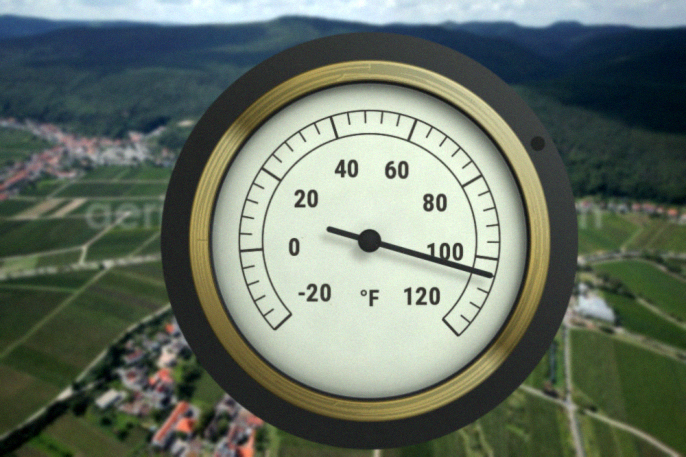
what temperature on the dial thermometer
104 °F
